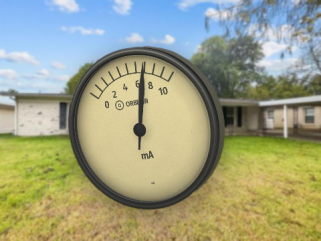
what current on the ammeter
7 mA
